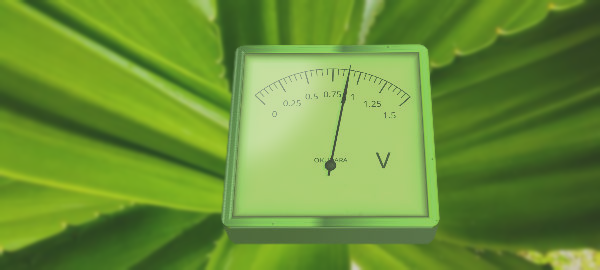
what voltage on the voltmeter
0.9 V
